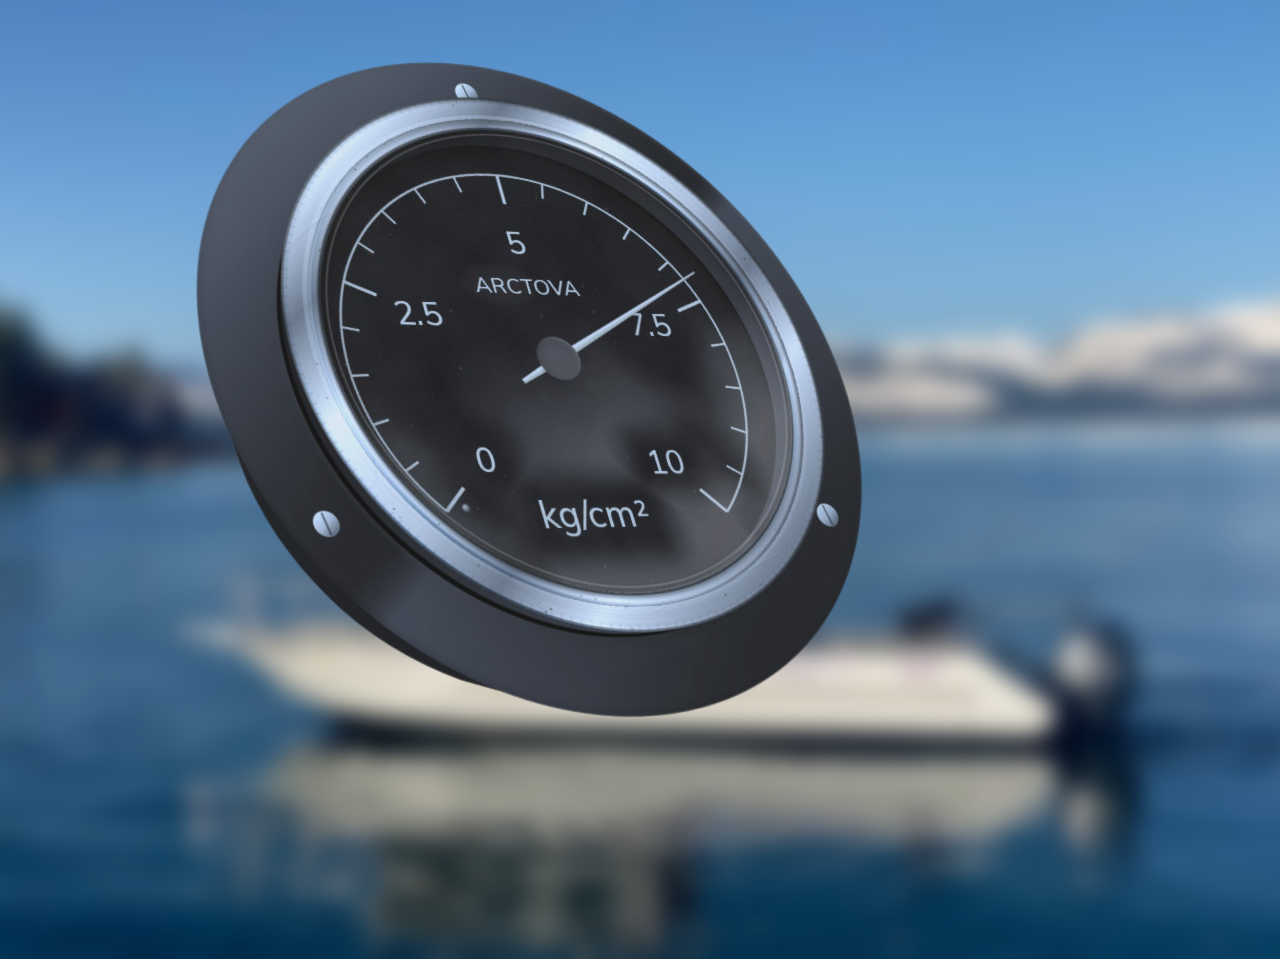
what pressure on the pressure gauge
7.25 kg/cm²
